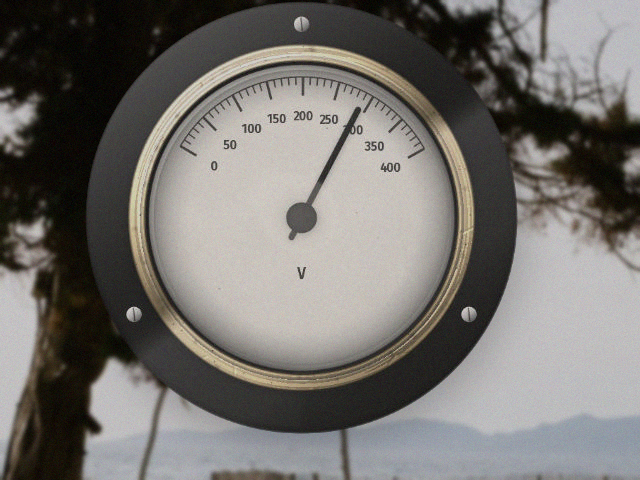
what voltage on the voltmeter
290 V
